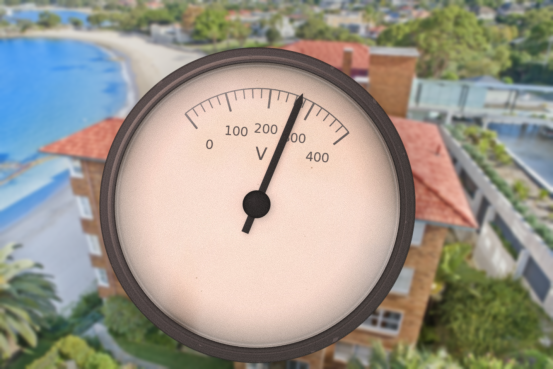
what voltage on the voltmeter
270 V
